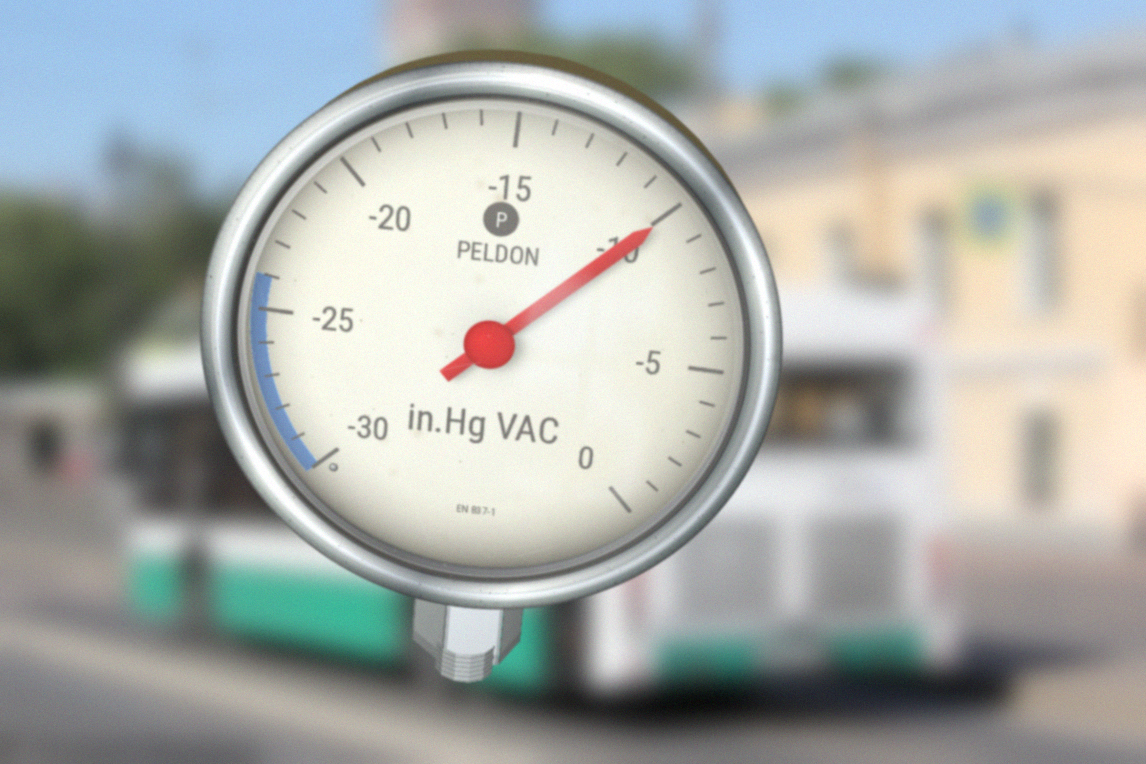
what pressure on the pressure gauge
-10 inHg
